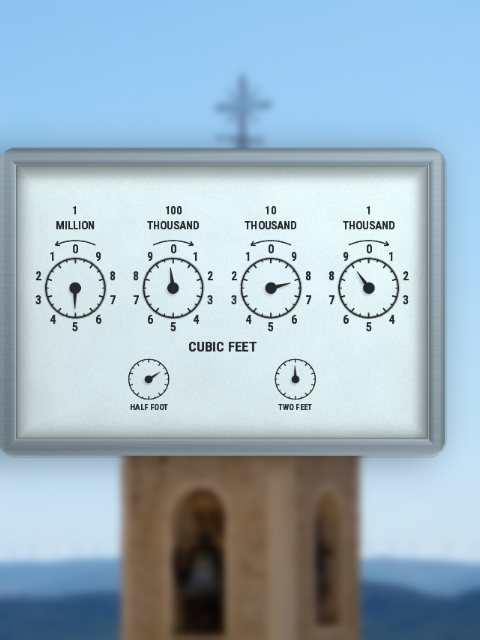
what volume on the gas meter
497900 ft³
